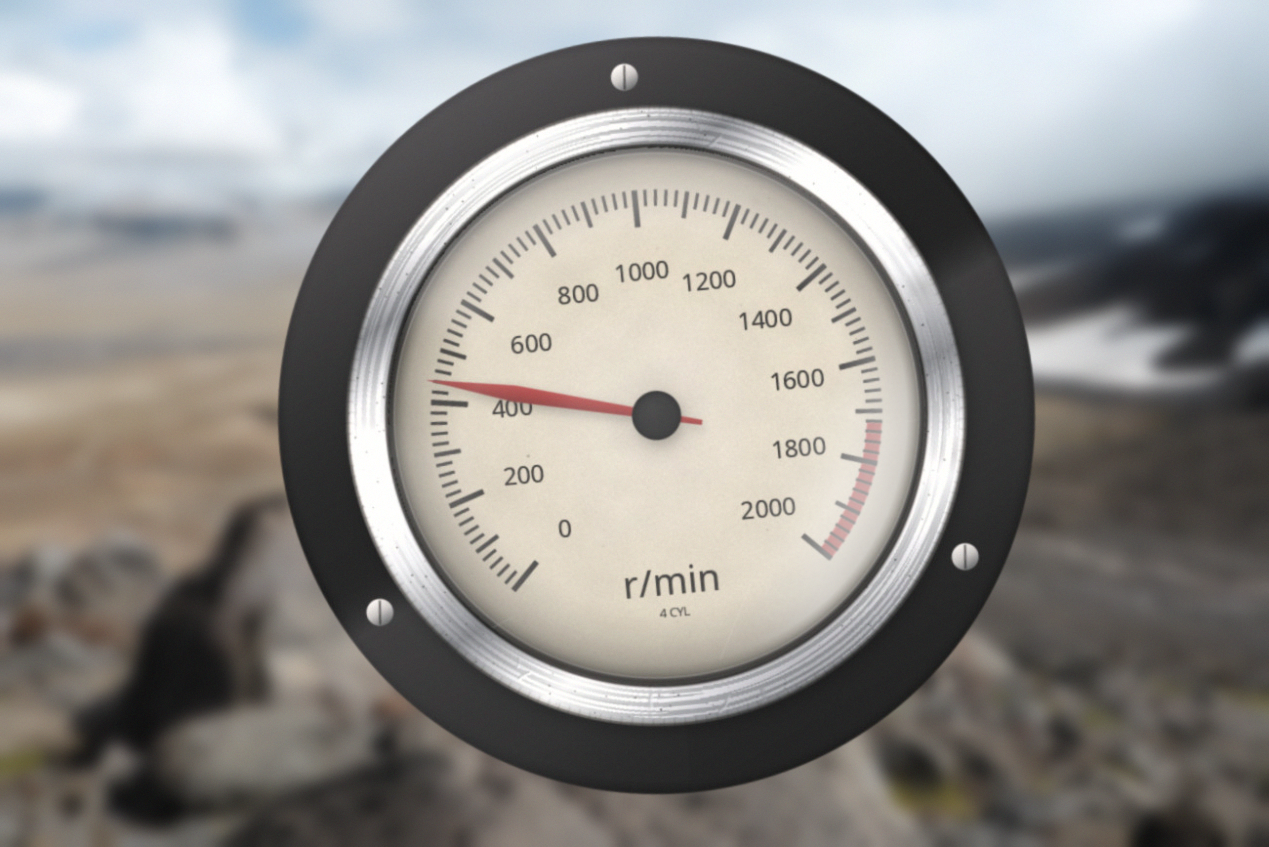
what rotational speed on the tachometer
440 rpm
